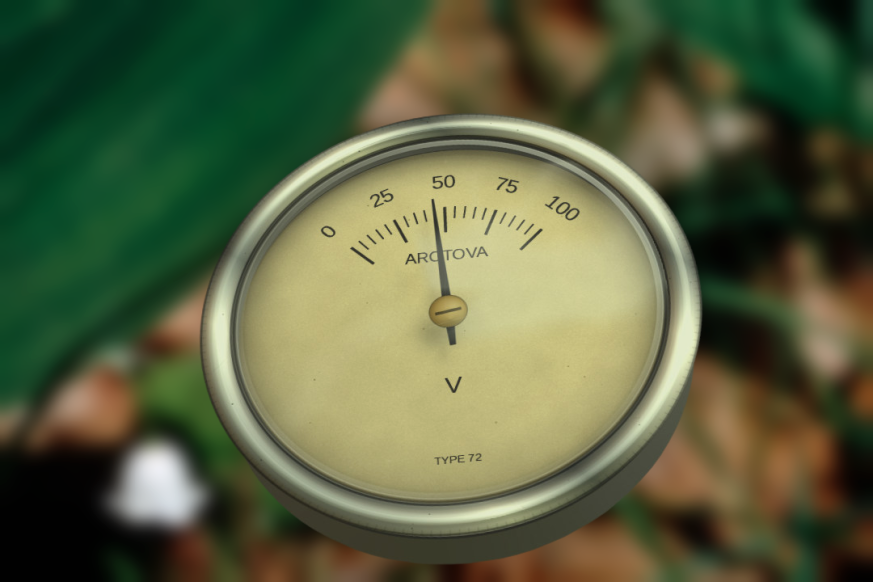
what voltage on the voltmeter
45 V
